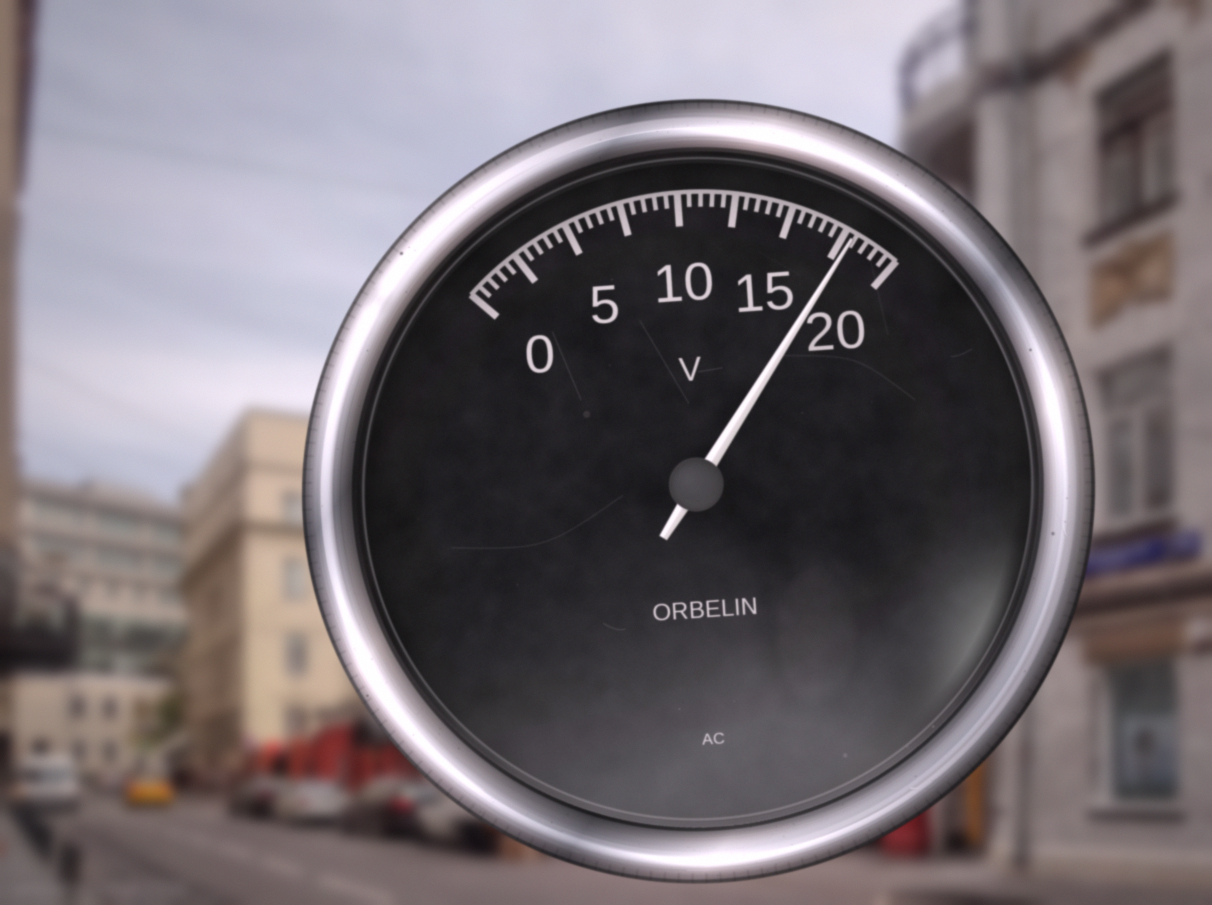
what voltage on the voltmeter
18 V
